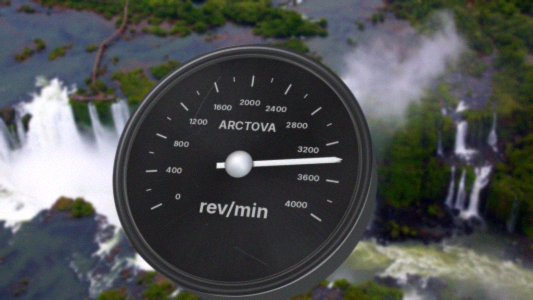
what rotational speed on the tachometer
3400 rpm
